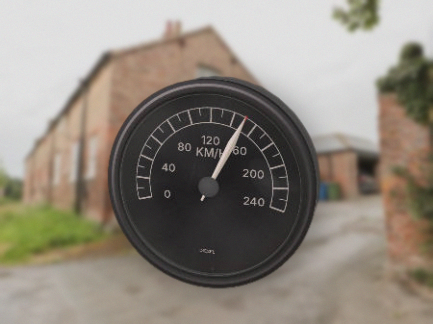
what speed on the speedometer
150 km/h
